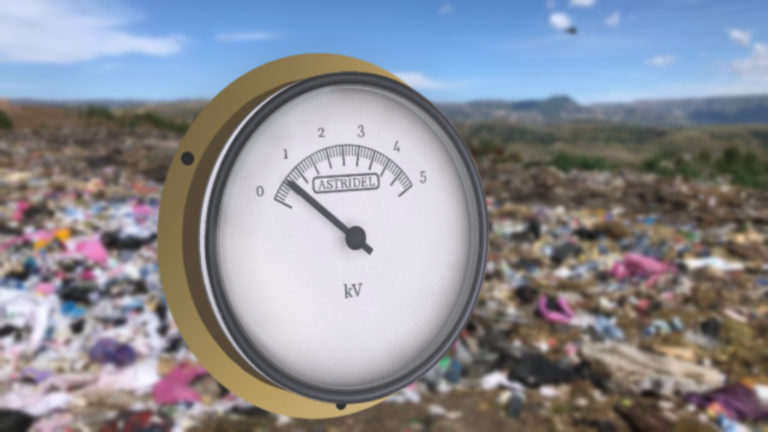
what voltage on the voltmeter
0.5 kV
